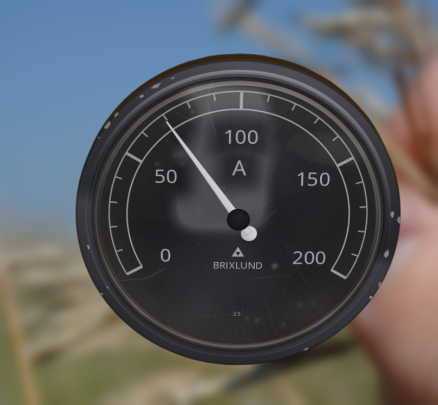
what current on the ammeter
70 A
